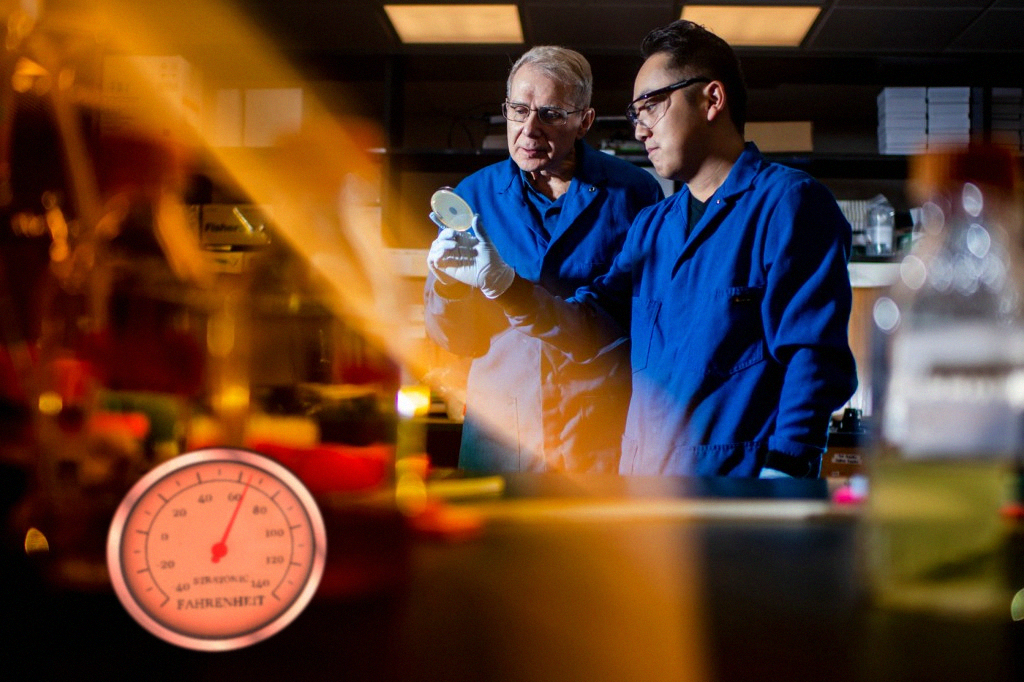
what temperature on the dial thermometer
65 °F
